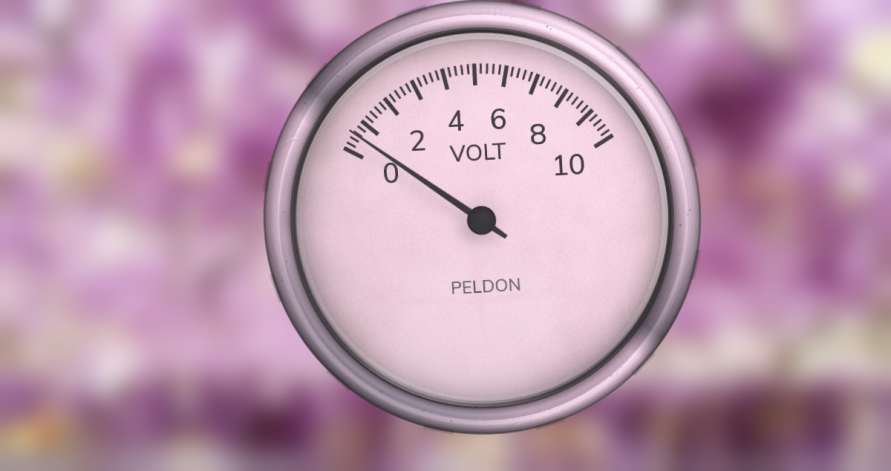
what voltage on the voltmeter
0.6 V
